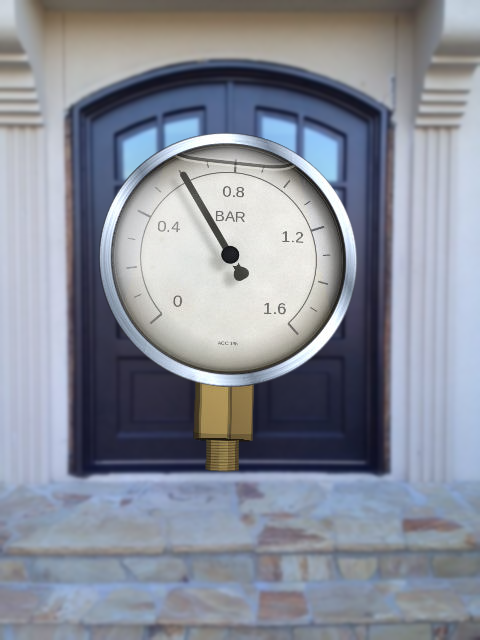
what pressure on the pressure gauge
0.6 bar
